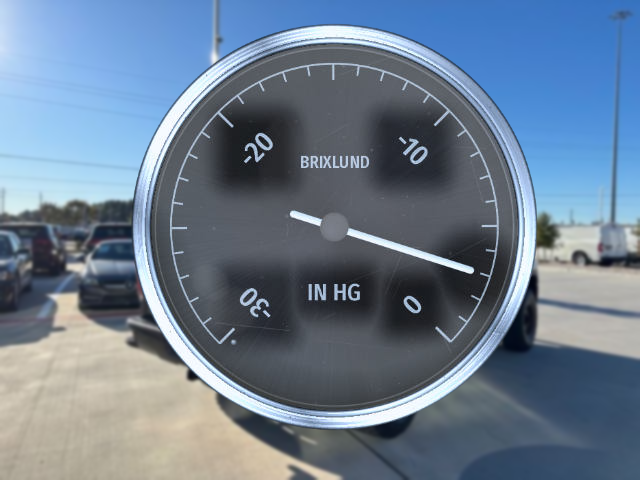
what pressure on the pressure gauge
-3 inHg
